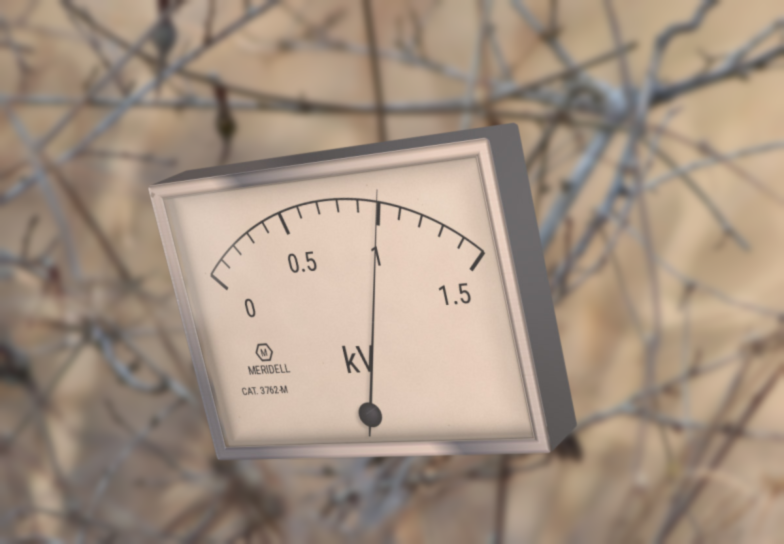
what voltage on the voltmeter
1 kV
